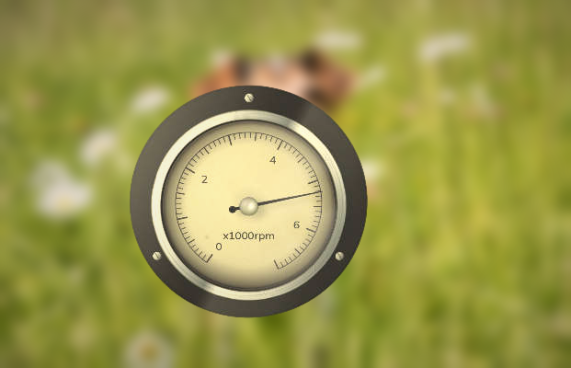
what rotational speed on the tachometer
5200 rpm
